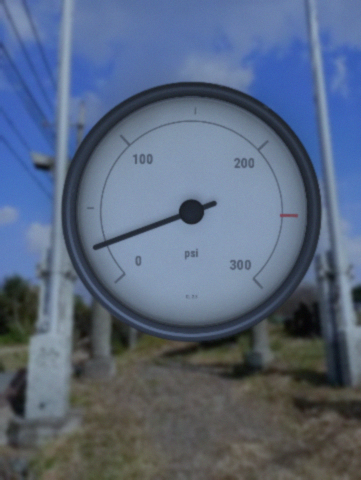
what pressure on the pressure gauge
25 psi
